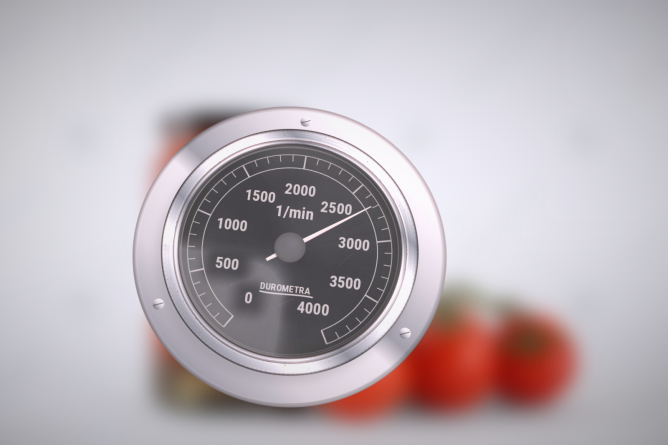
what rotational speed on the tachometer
2700 rpm
